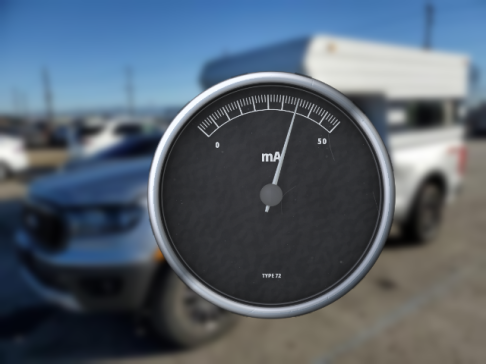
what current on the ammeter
35 mA
